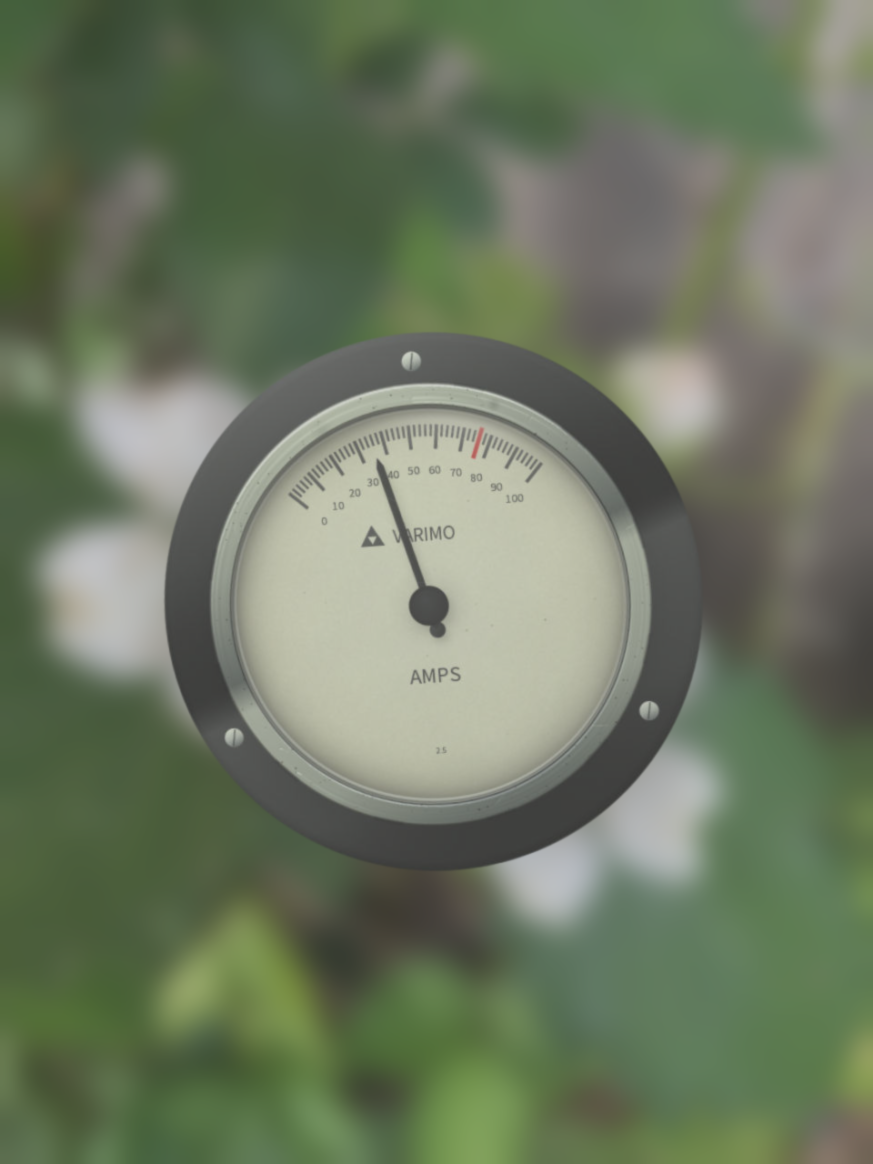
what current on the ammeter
36 A
